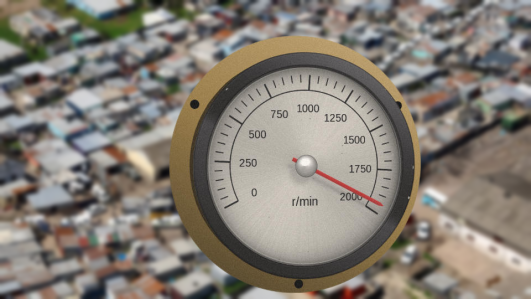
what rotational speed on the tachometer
1950 rpm
